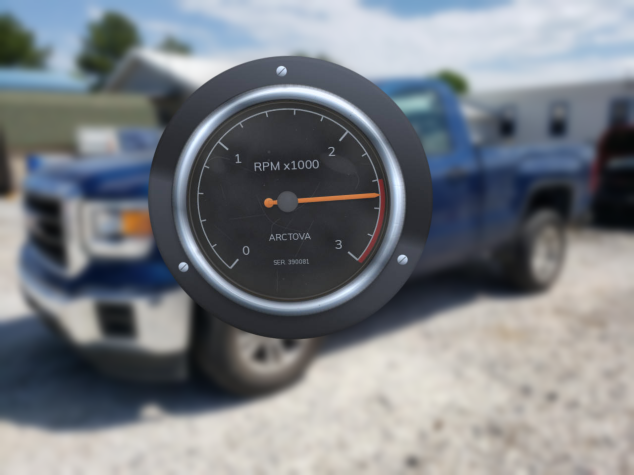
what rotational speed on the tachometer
2500 rpm
